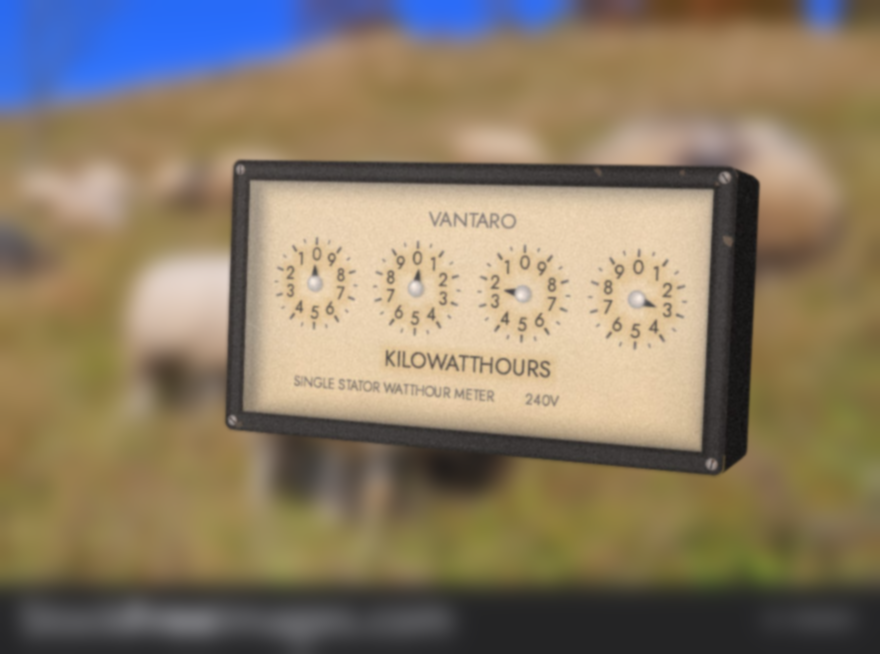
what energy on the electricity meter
23 kWh
